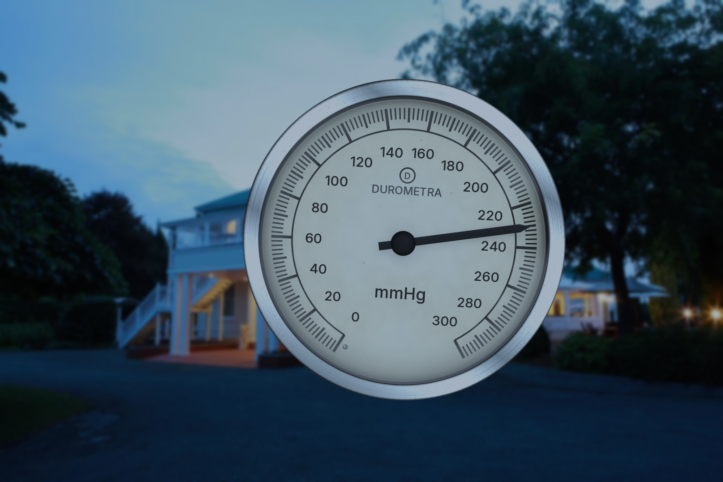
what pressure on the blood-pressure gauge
230 mmHg
